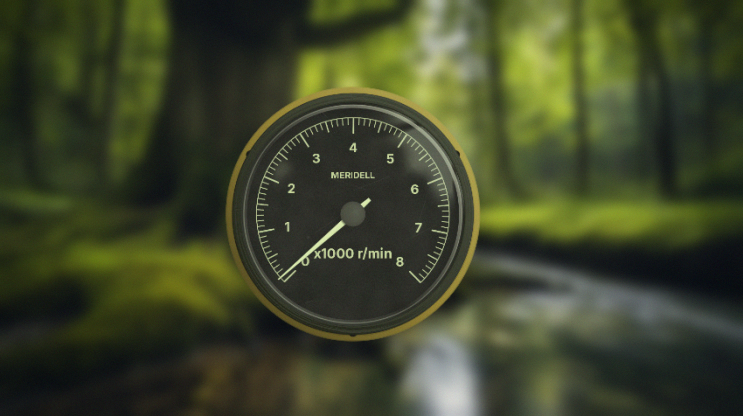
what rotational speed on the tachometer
100 rpm
